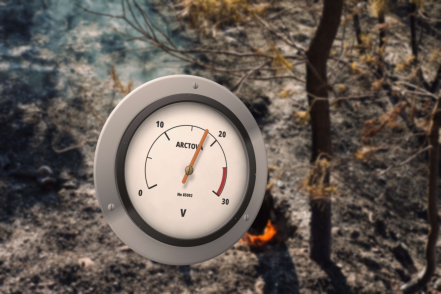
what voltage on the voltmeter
17.5 V
